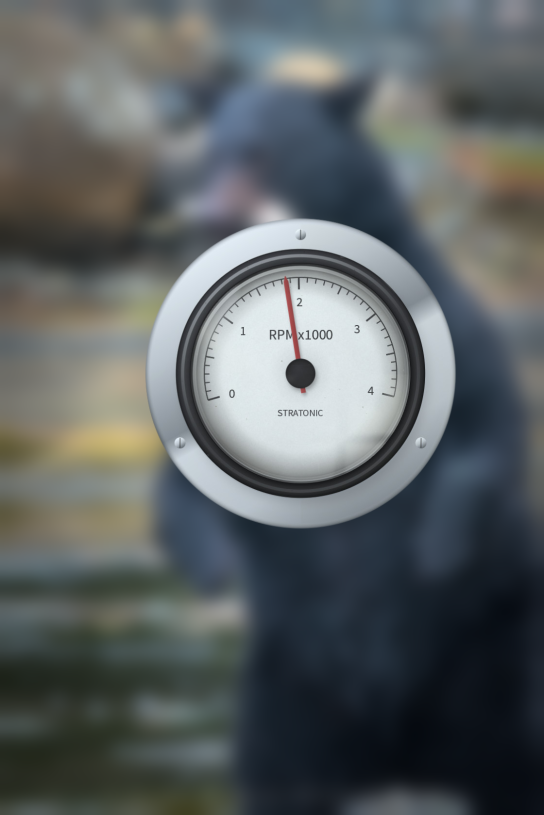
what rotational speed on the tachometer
1850 rpm
